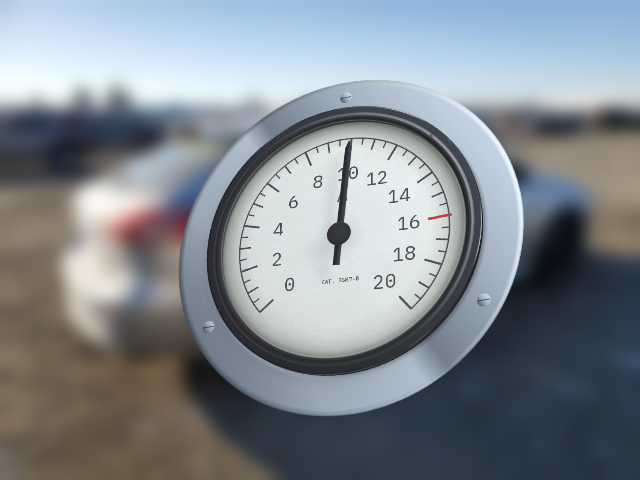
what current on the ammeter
10 A
